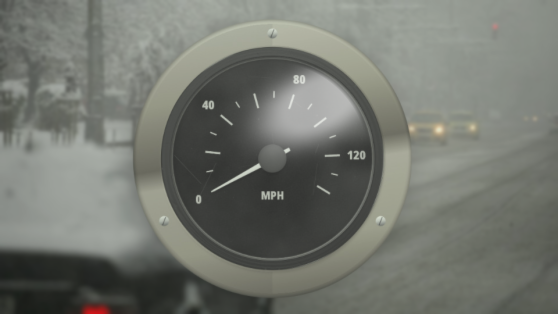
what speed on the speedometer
0 mph
